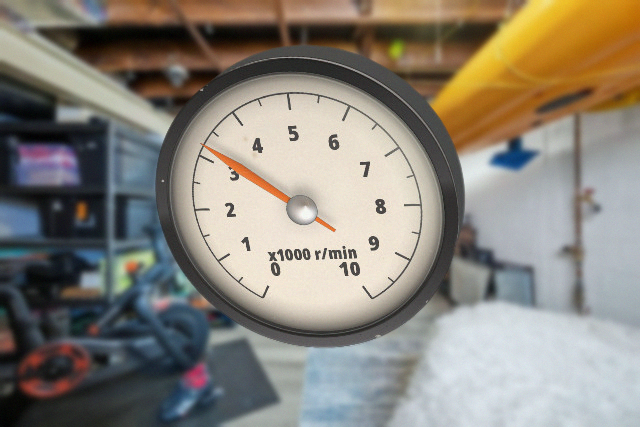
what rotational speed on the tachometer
3250 rpm
